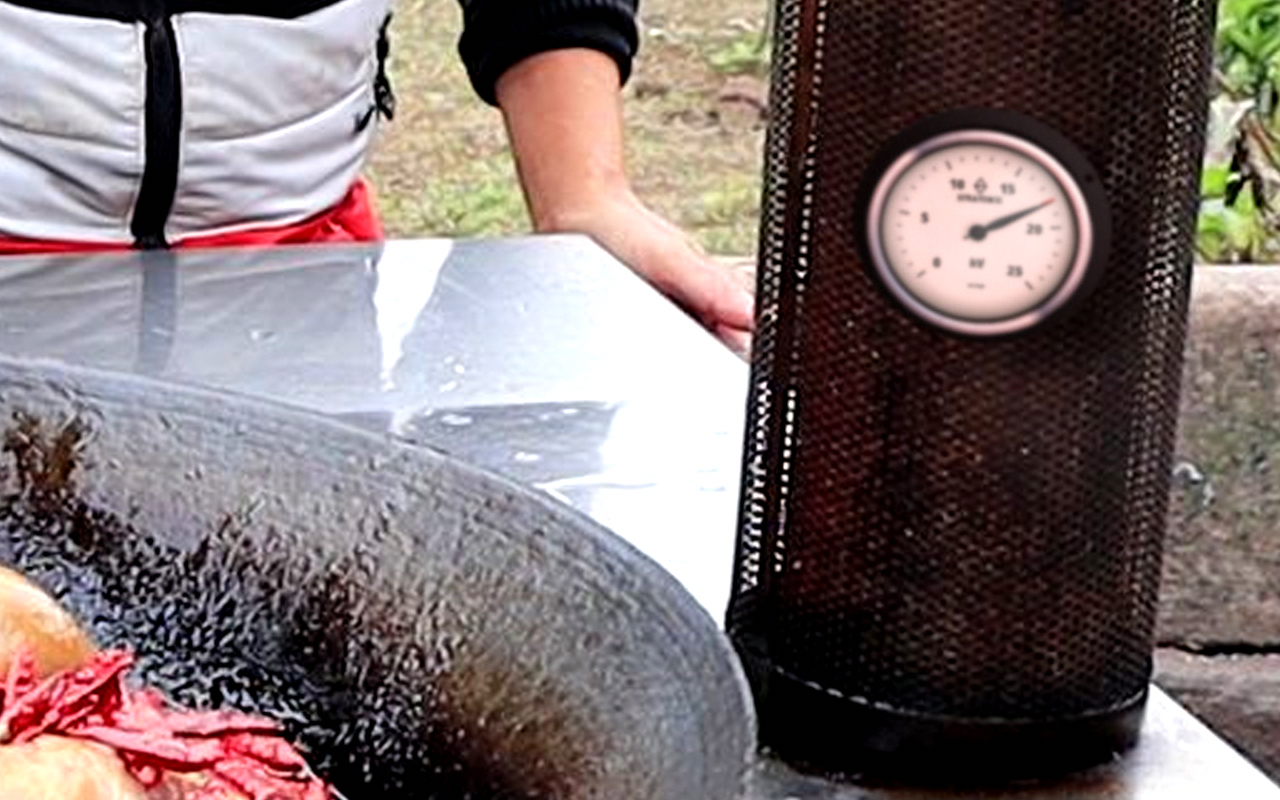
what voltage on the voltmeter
18 kV
